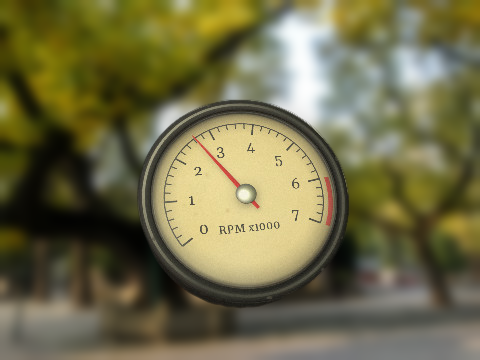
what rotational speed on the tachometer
2600 rpm
